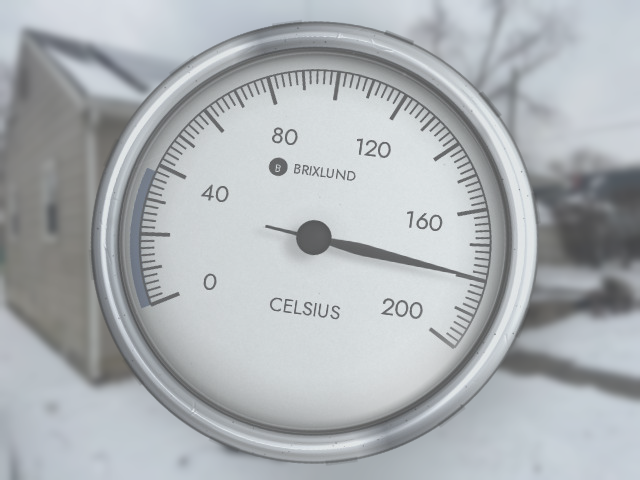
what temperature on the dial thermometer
180 °C
